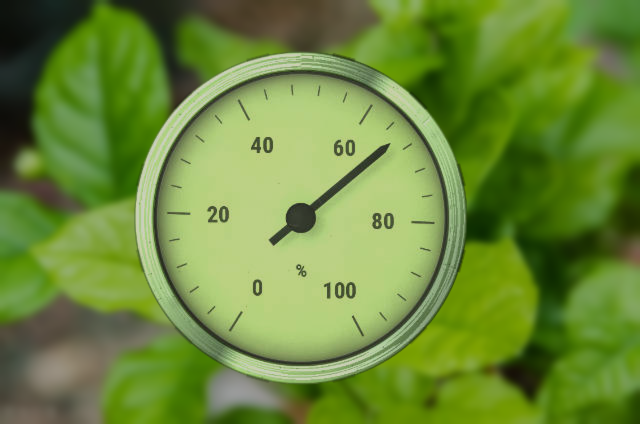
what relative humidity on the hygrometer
66 %
